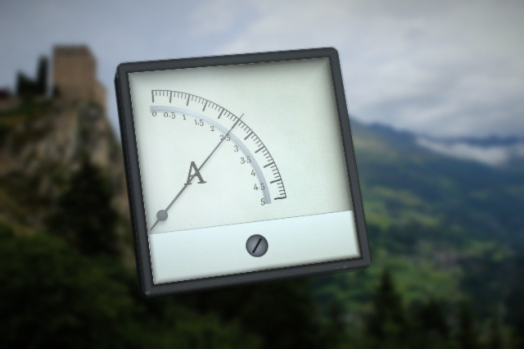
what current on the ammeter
2.5 A
